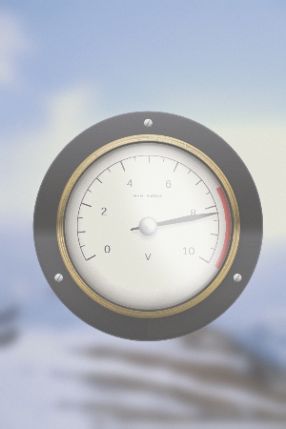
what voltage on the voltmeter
8.25 V
